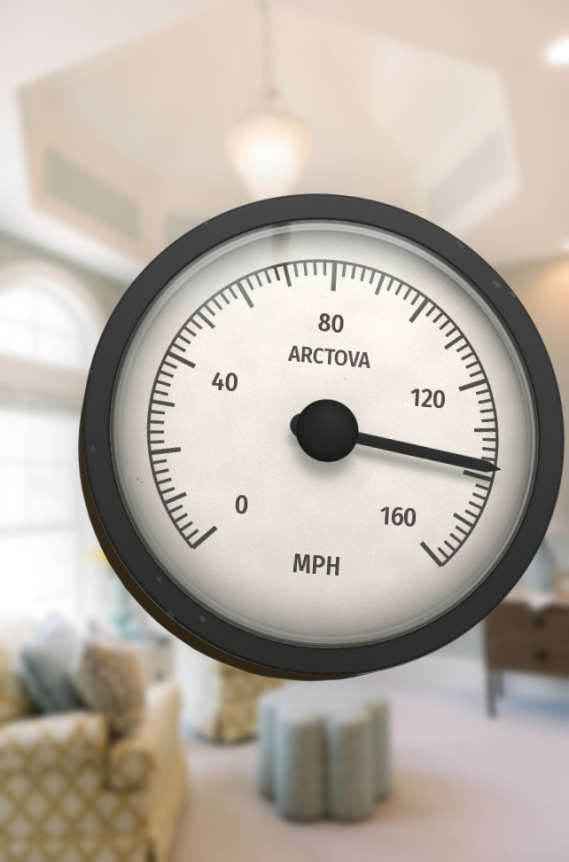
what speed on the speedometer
138 mph
